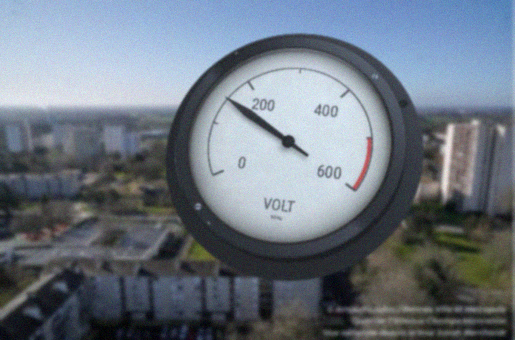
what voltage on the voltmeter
150 V
